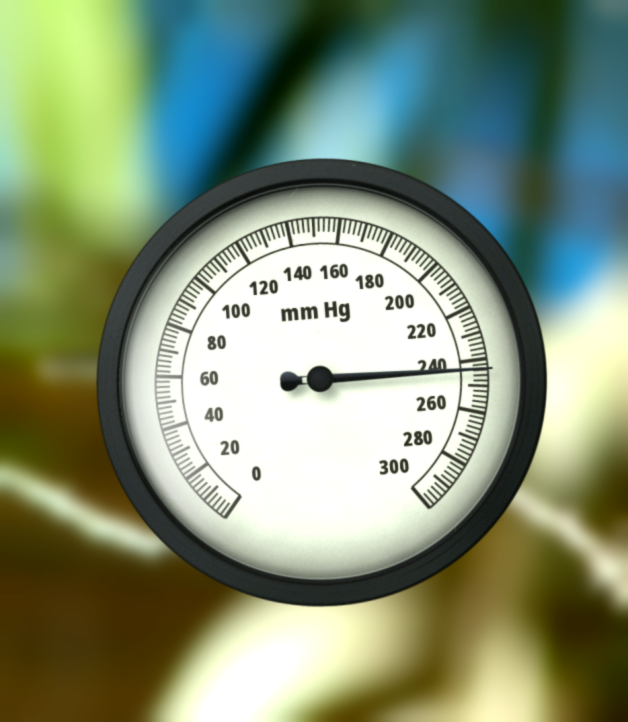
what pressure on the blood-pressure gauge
244 mmHg
